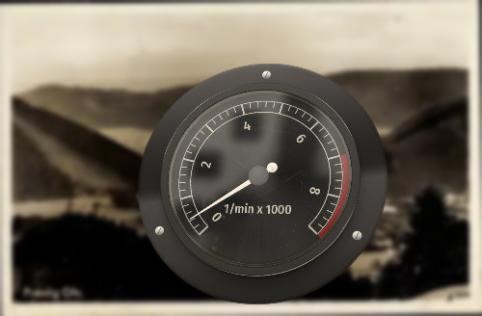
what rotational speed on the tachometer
400 rpm
